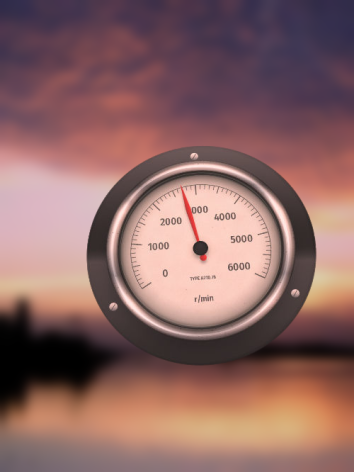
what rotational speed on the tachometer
2700 rpm
